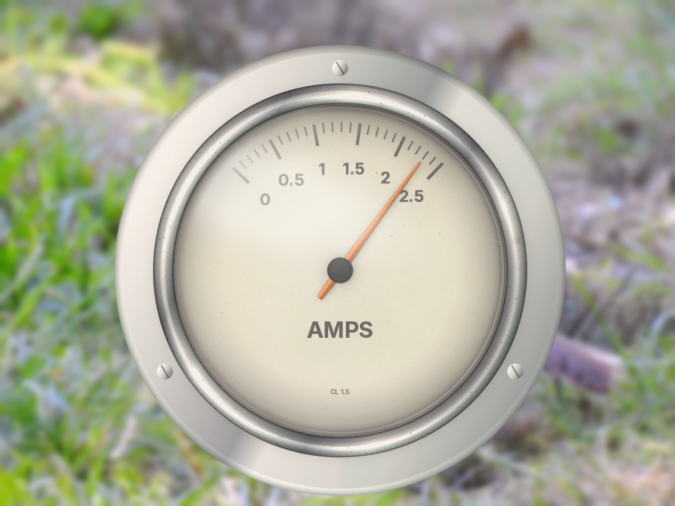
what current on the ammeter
2.3 A
